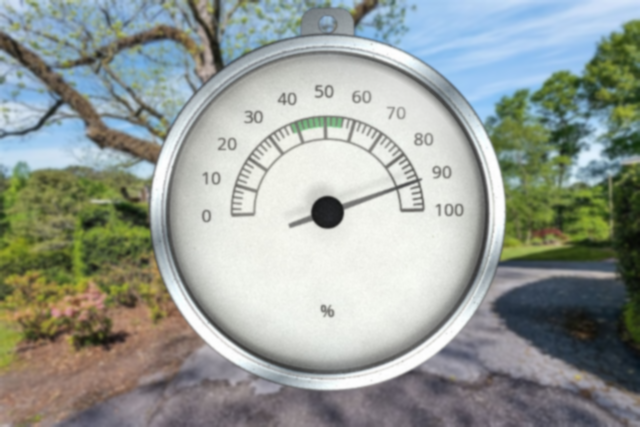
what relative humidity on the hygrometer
90 %
